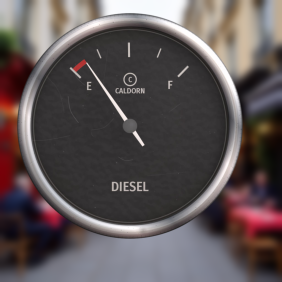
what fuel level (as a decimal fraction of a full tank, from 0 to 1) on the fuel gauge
0.125
